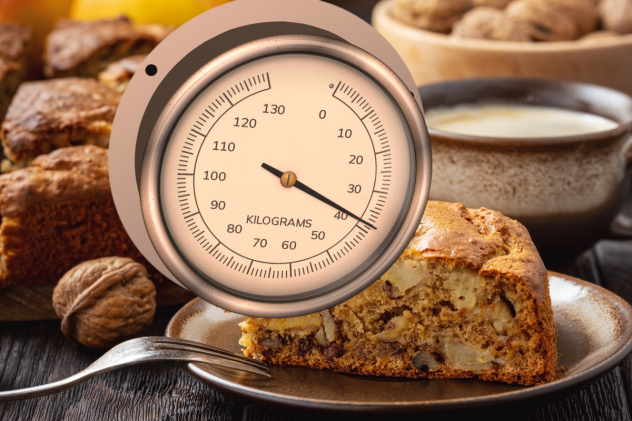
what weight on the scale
38 kg
